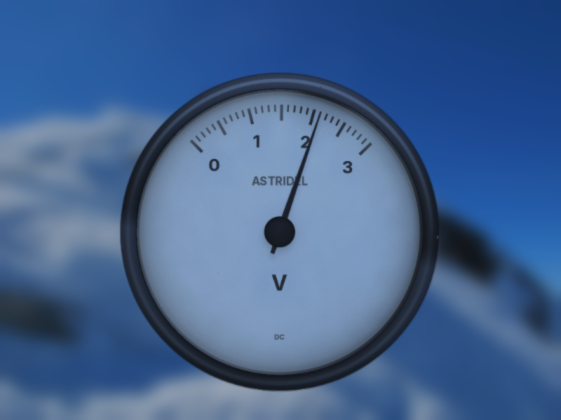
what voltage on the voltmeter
2.1 V
